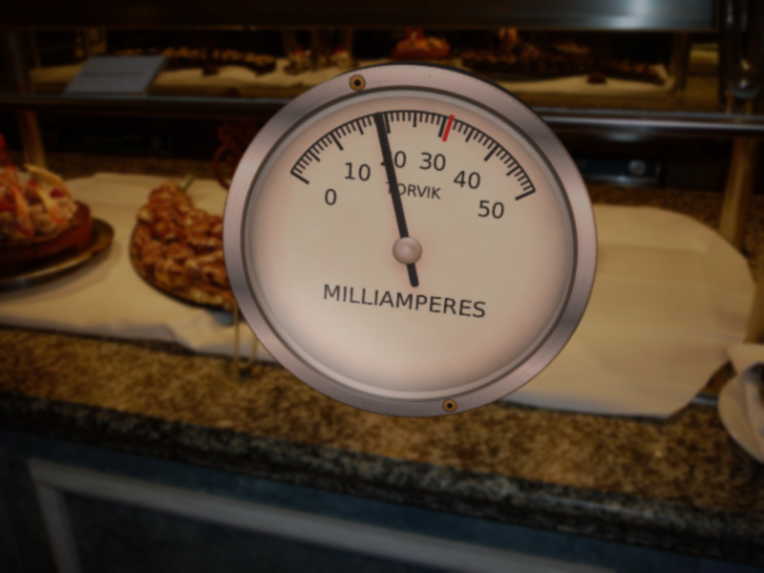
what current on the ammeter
19 mA
